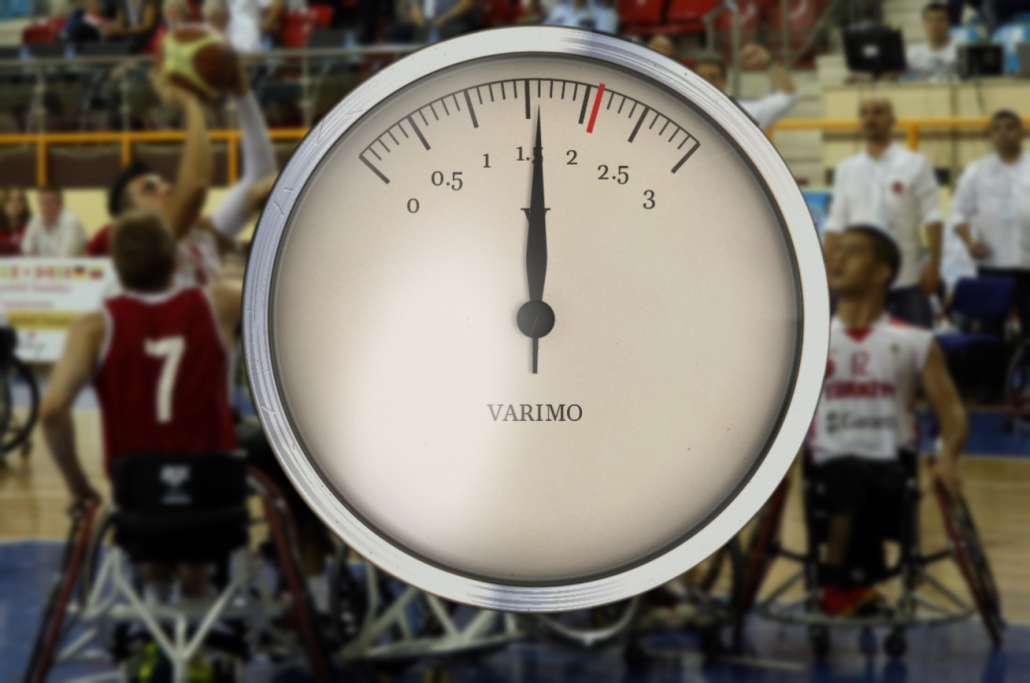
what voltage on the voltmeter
1.6 V
